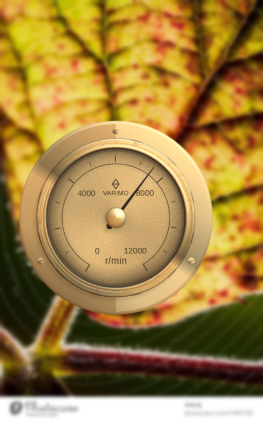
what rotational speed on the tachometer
7500 rpm
